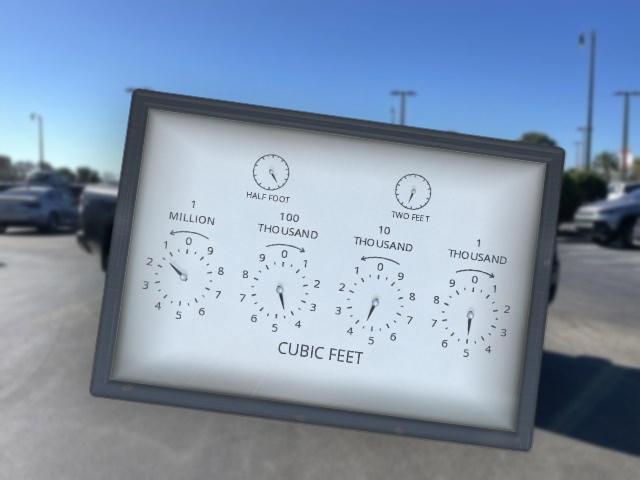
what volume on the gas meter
144500 ft³
